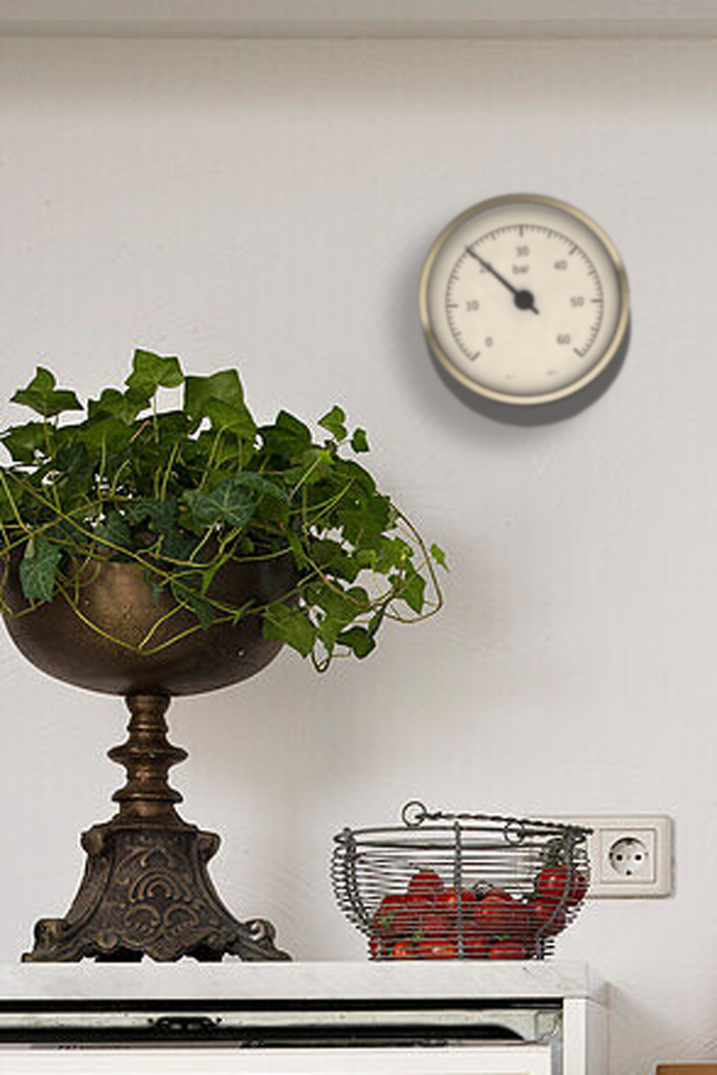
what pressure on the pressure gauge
20 bar
